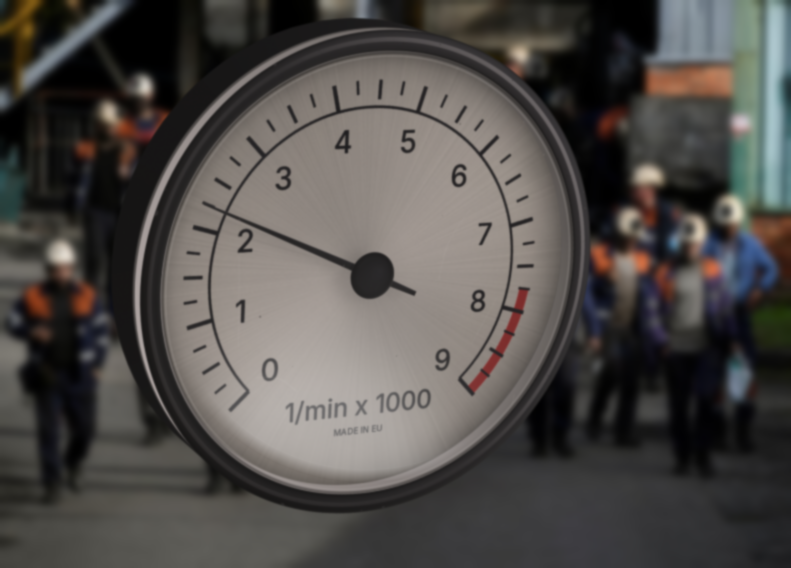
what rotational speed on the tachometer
2250 rpm
